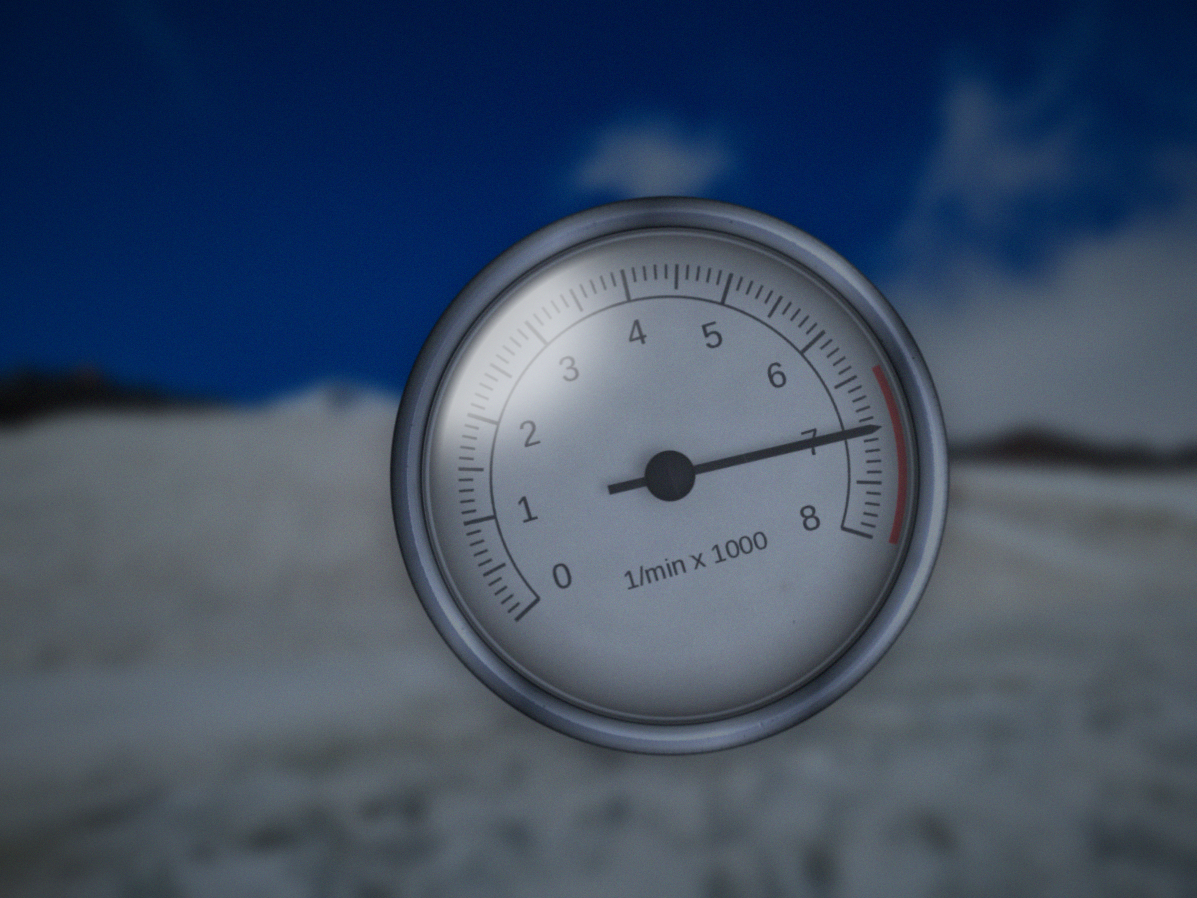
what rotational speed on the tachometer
7000 rpm
